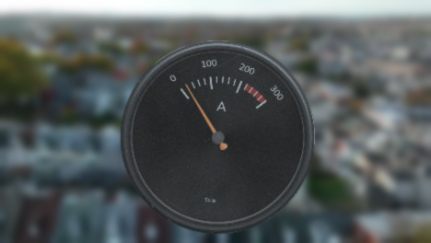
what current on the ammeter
20 A
